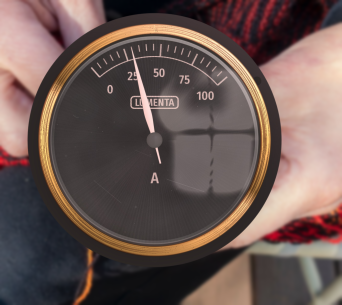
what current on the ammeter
30 A
